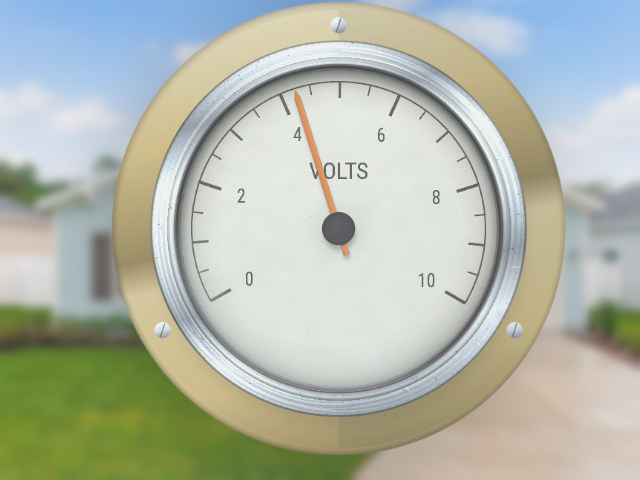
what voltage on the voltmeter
4.25 V
